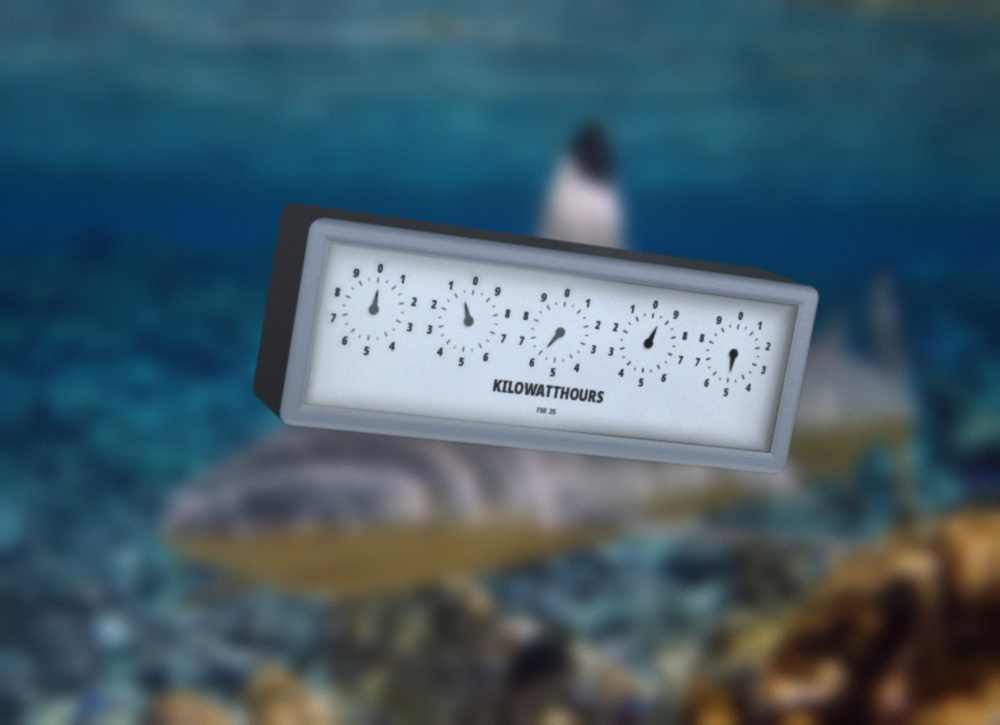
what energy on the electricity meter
595 kWh
